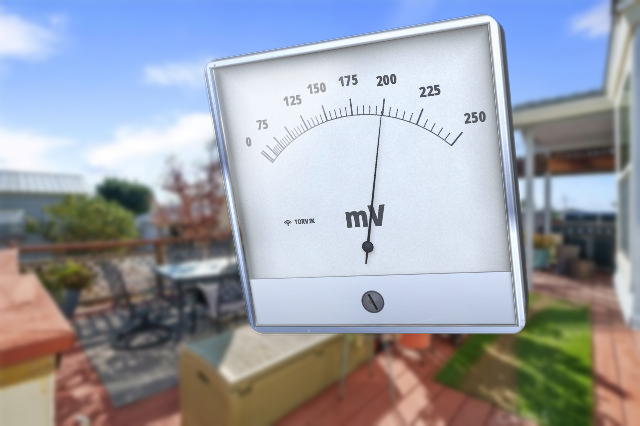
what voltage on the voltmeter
200 mV
